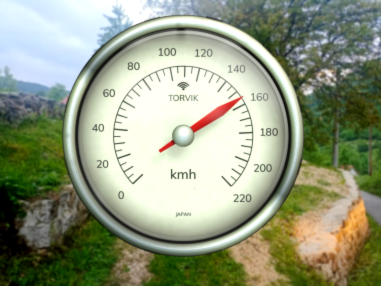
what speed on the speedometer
155 km/h
